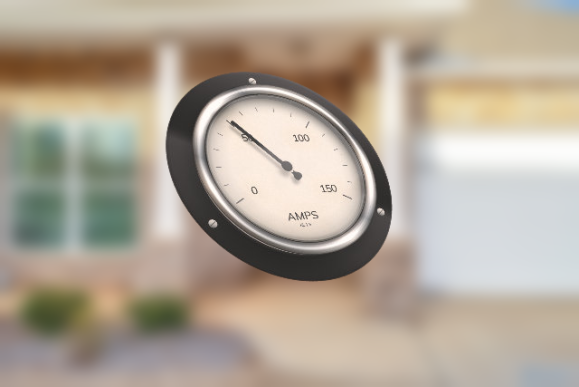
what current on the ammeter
50 A
